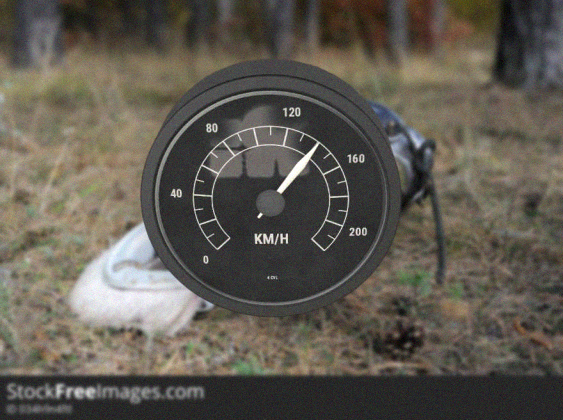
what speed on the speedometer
140 km/h
